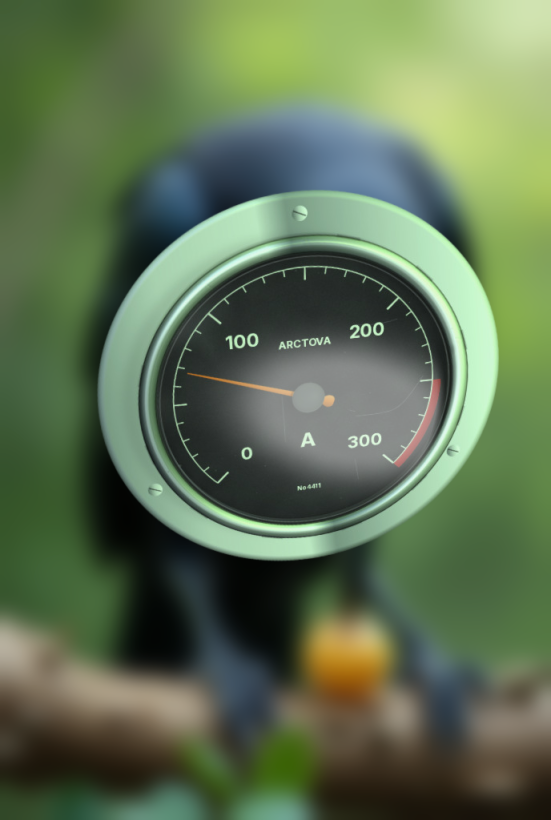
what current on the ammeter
70 A
